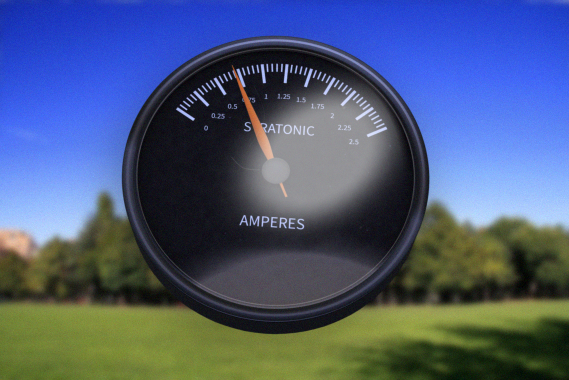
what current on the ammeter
0.7 A
